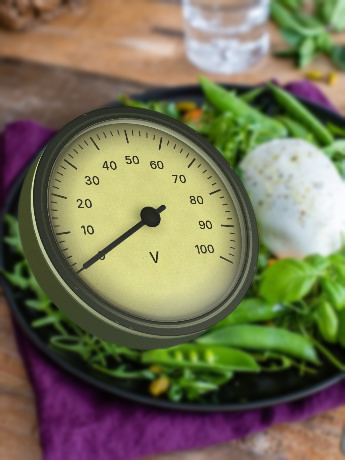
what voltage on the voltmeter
0 V
